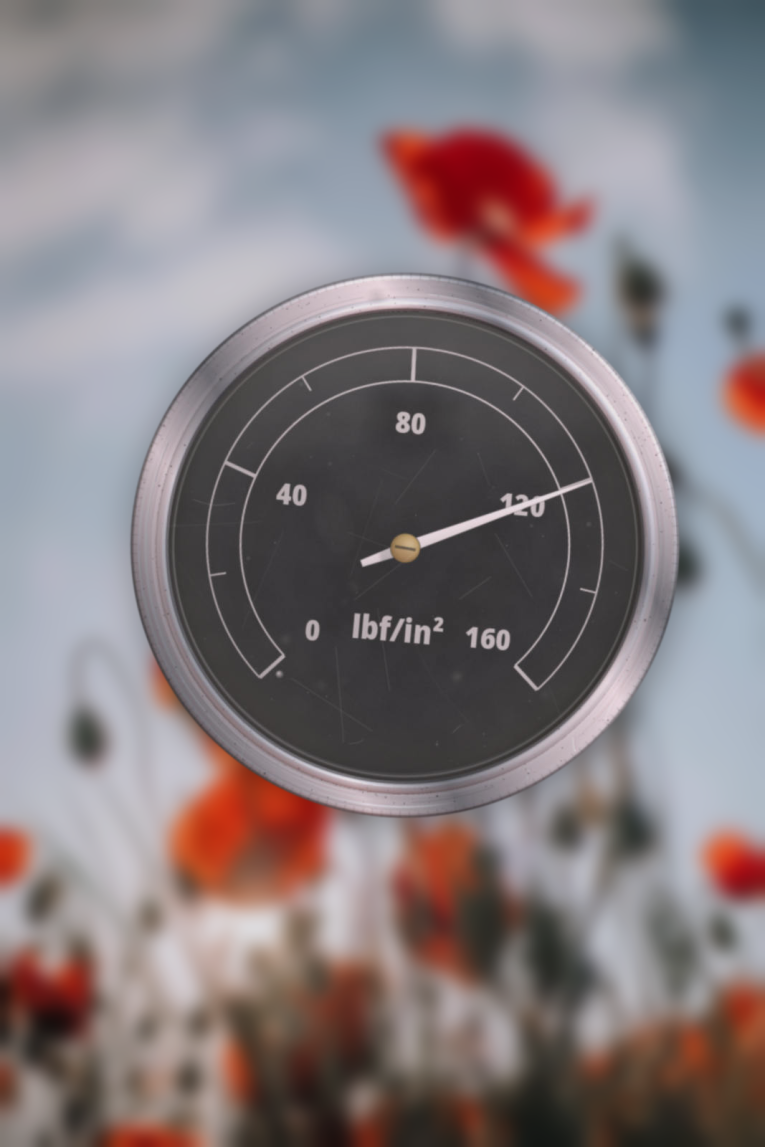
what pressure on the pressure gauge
120 psi
